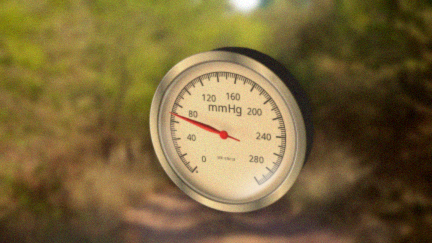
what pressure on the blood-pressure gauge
70 mmHg
